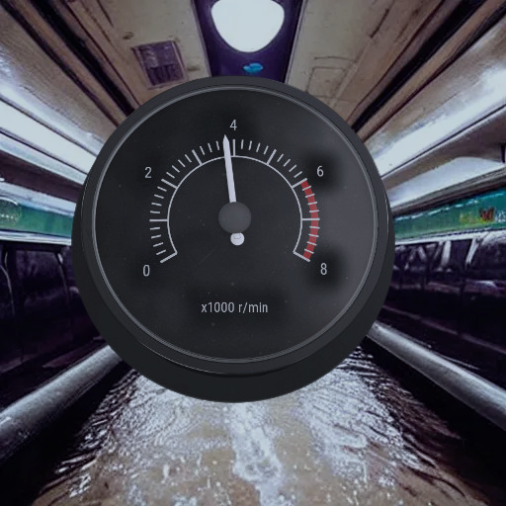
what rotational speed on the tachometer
3800 rpm
